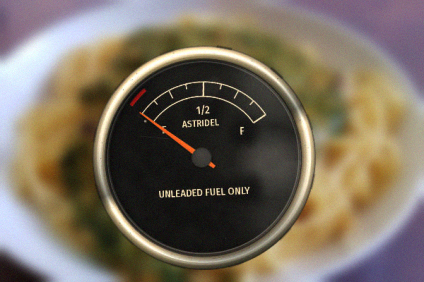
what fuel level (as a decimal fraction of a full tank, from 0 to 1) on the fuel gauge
0
